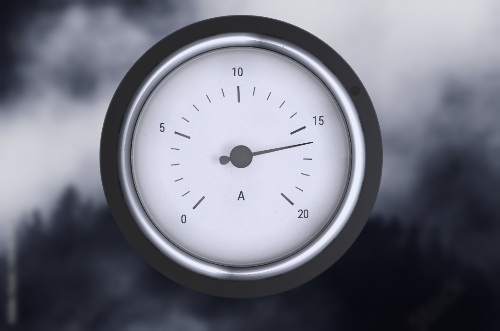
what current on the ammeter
16 A
